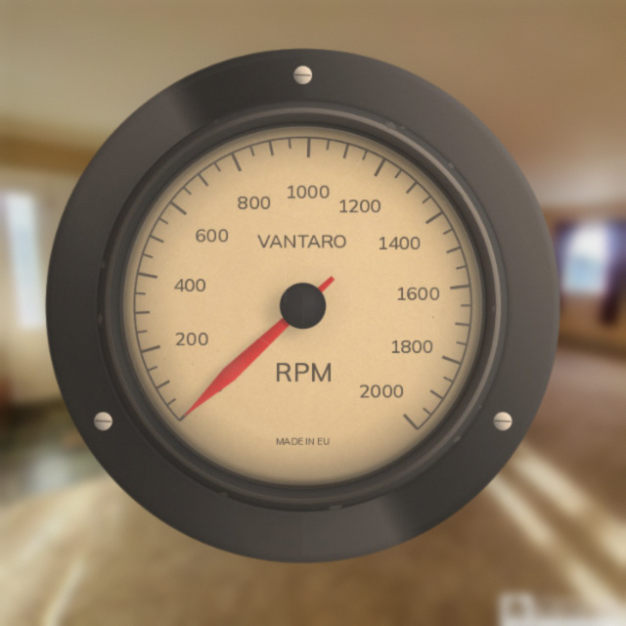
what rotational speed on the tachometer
0 rpm
